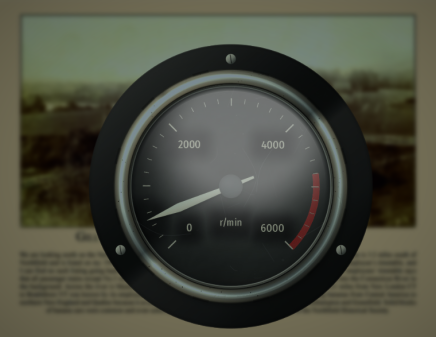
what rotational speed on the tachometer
500 rpm
